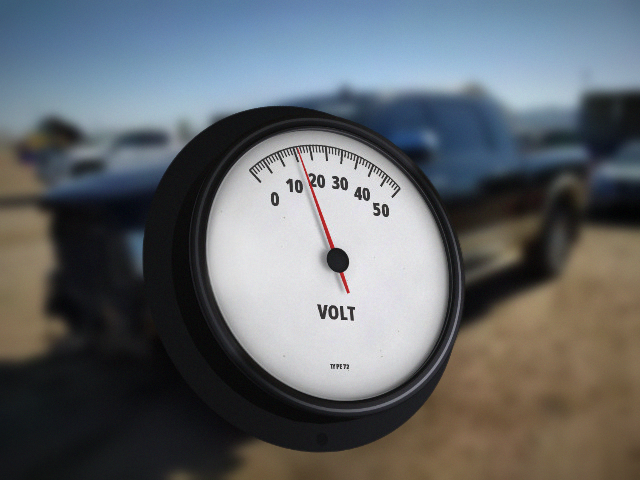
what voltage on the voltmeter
15 V
